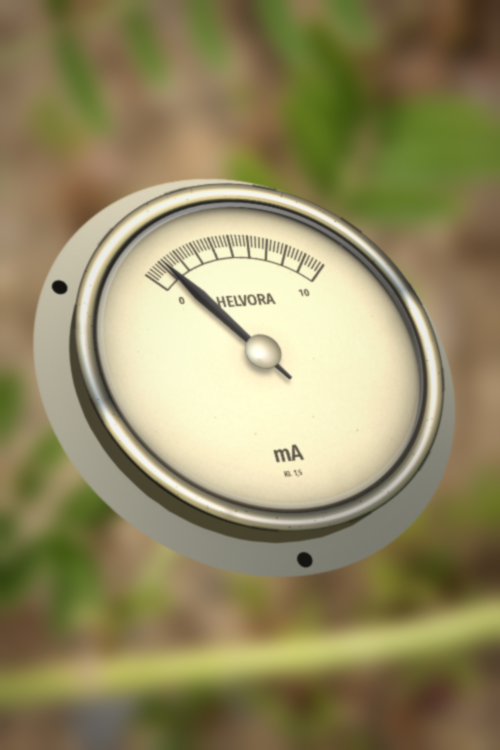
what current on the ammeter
1 mA
